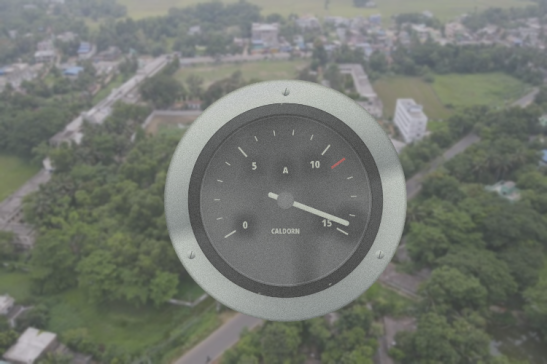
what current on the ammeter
14.5 A
